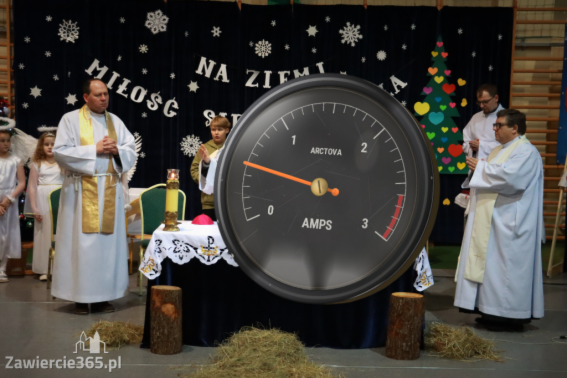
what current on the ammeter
0.5 A
